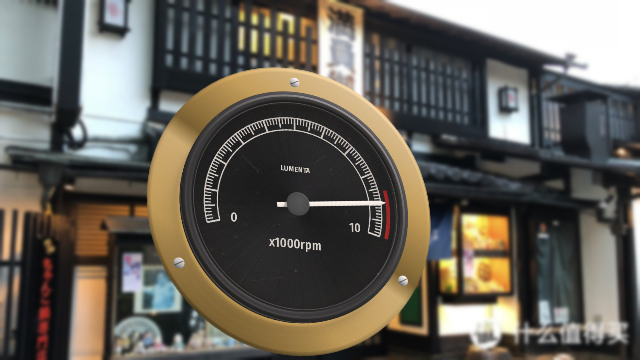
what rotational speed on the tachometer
9000 rpm
